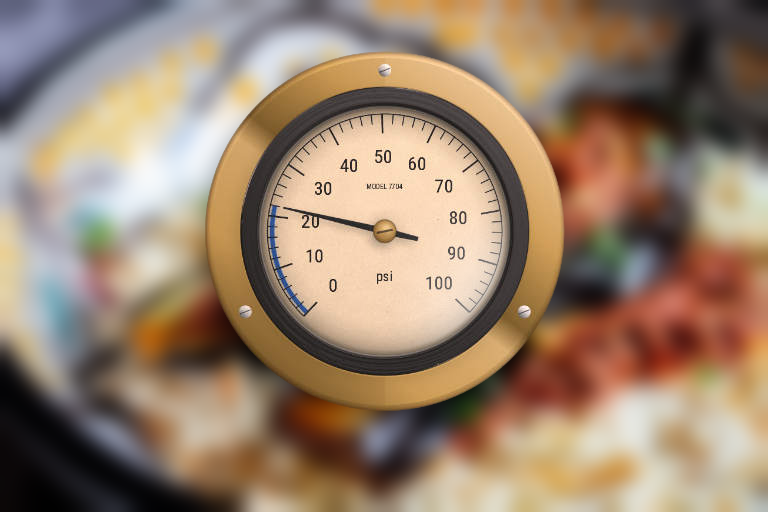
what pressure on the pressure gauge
22 psi
